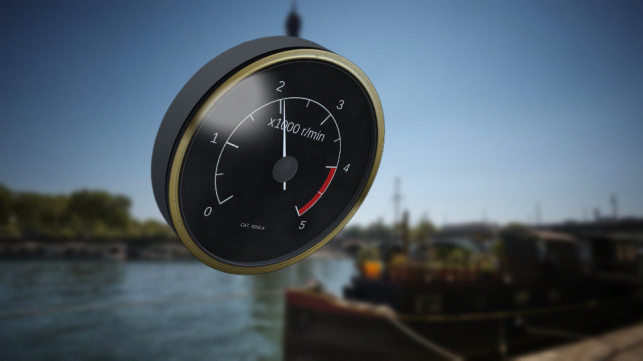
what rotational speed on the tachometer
2000 rpm
